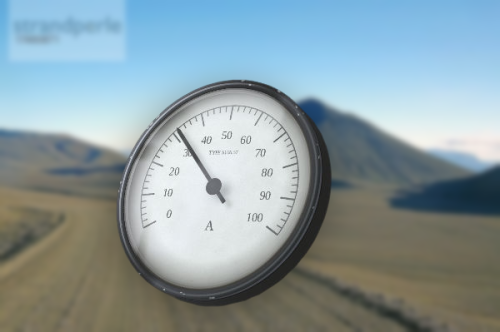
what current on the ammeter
32 A
